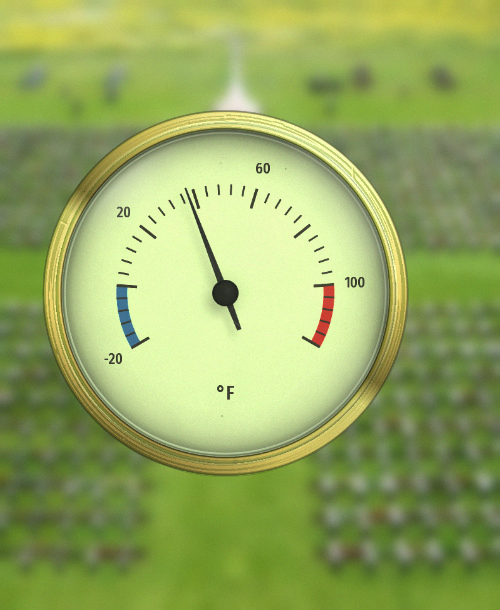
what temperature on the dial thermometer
38 °F
